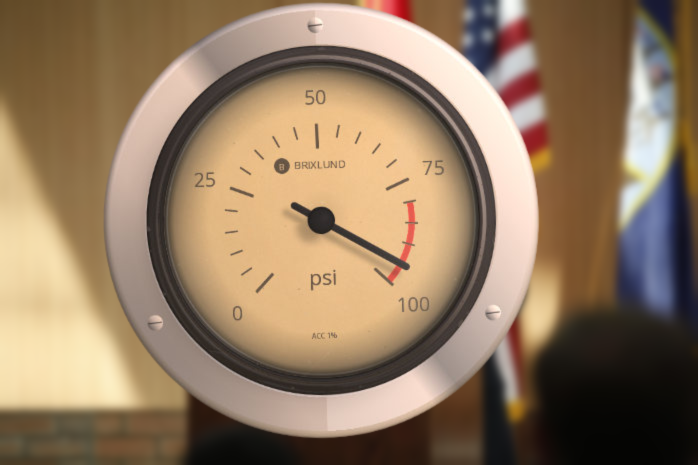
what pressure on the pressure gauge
95 psi
